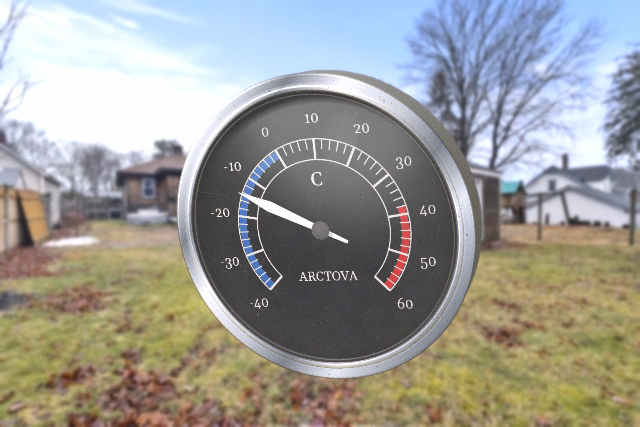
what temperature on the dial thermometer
-14 °C
